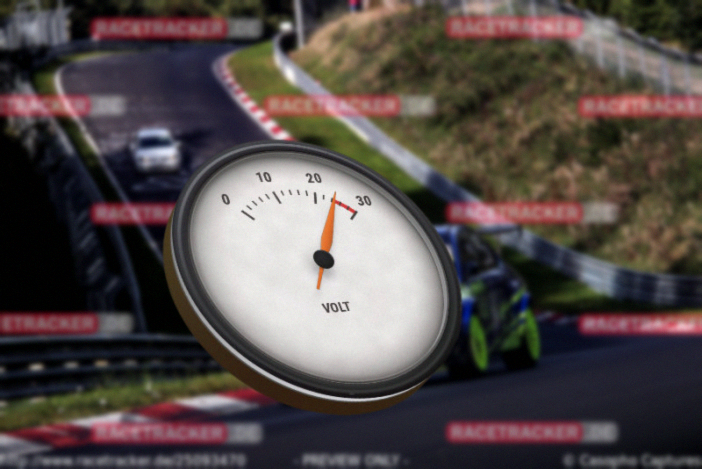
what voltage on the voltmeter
24 V
